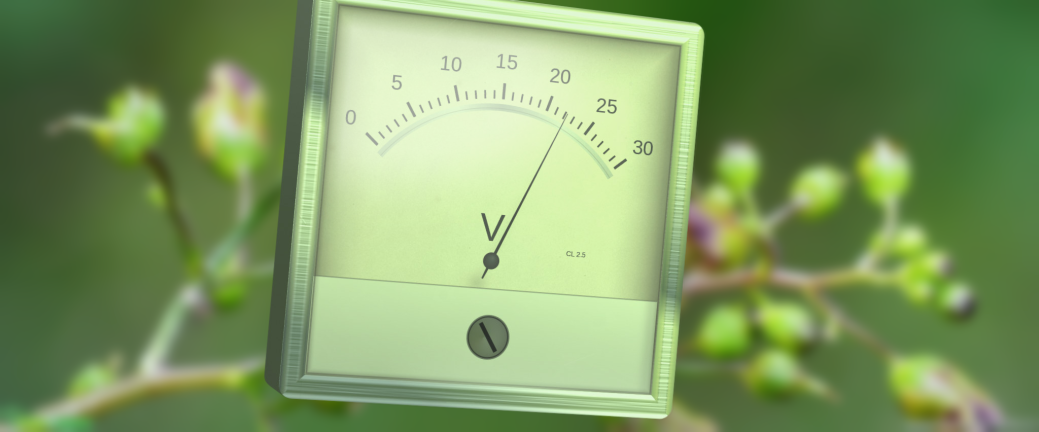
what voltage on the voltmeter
22 V
